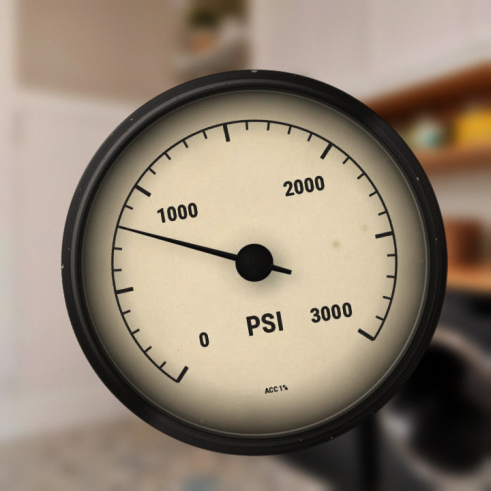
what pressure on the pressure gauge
800 psi
